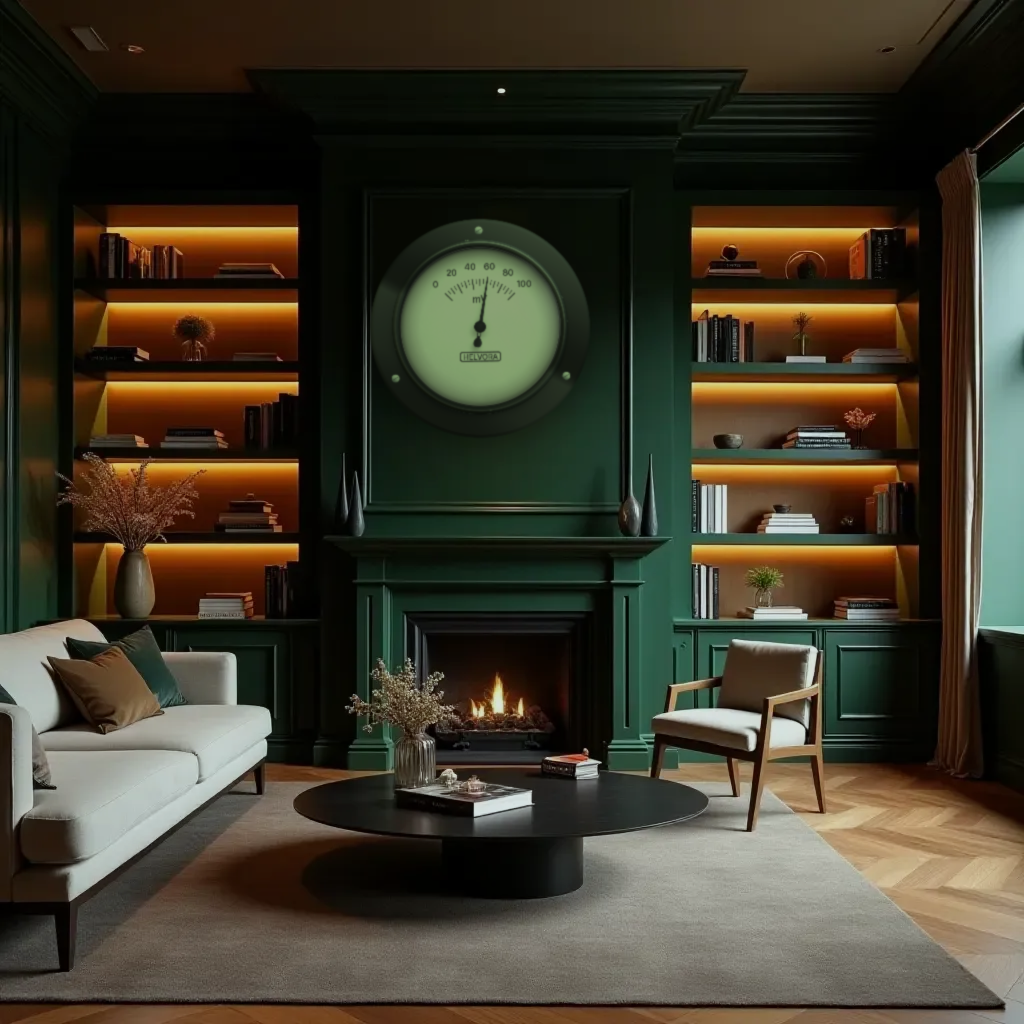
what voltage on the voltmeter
60 mV
